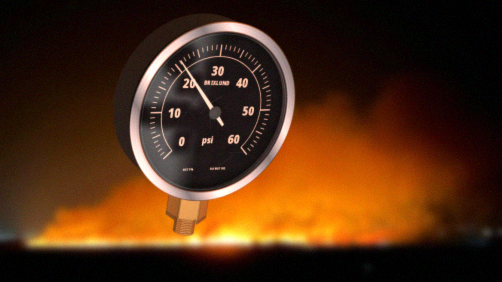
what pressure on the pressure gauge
21 psi
